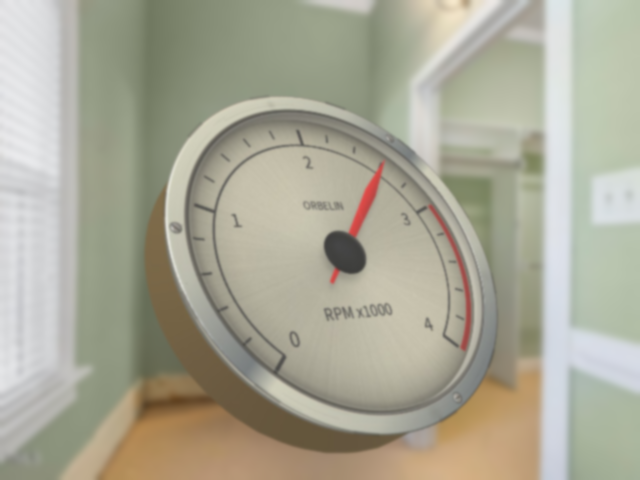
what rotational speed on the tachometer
2600 rpm
